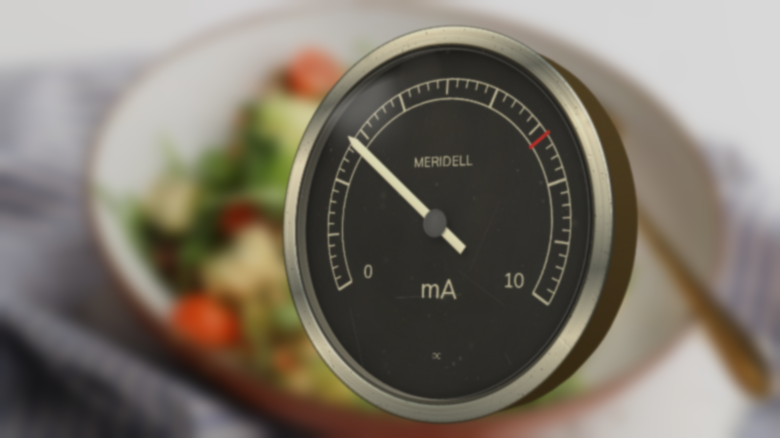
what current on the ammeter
2.8 mA
